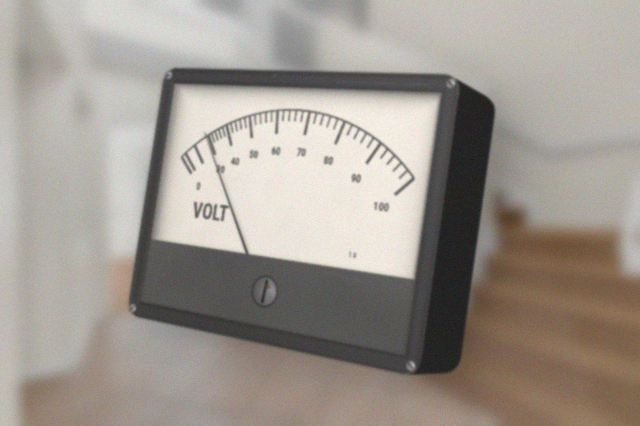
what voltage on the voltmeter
30 V
